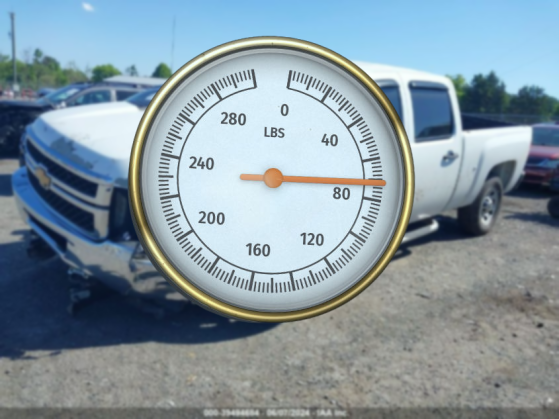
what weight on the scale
72 lb
